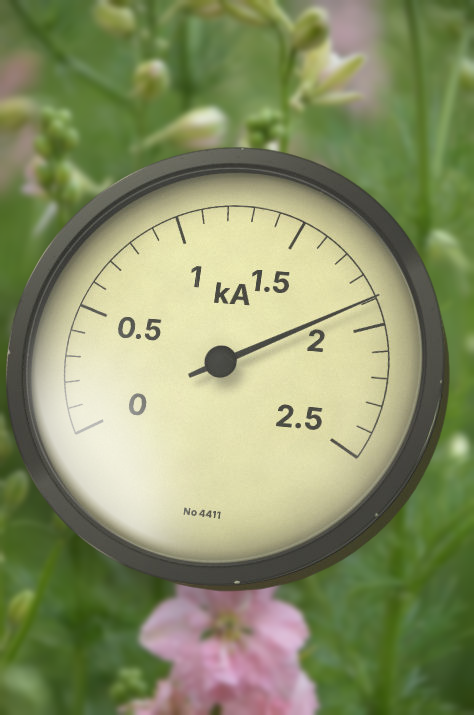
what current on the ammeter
1.9 kA
